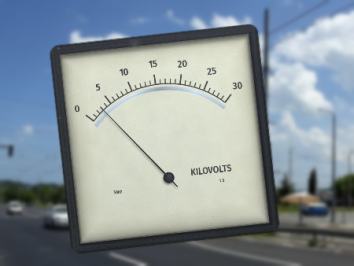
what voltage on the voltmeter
3 kV
